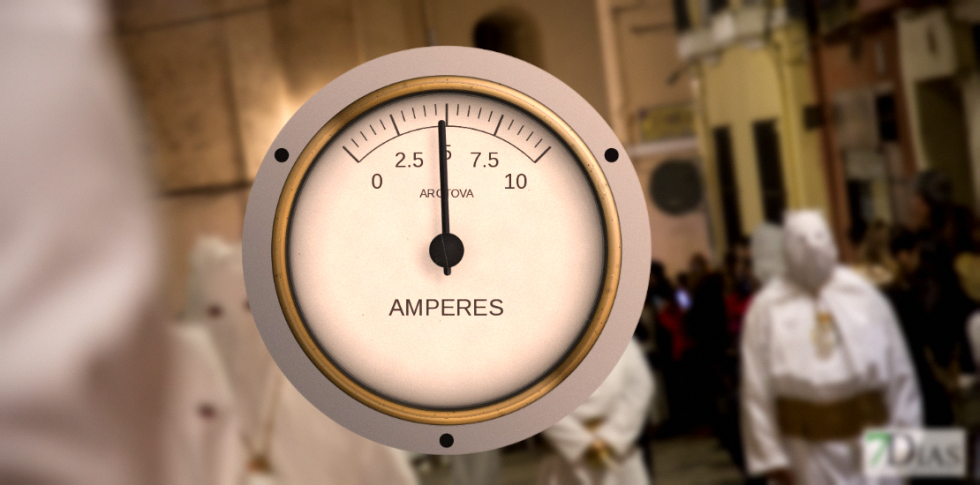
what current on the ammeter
4.75 A
